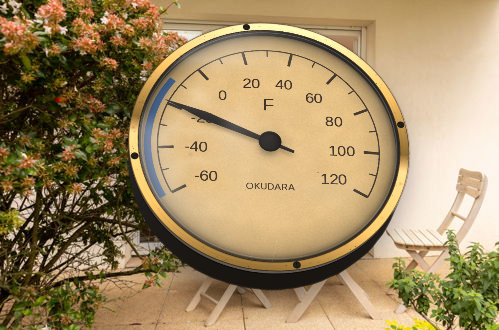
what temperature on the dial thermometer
-20 °F
